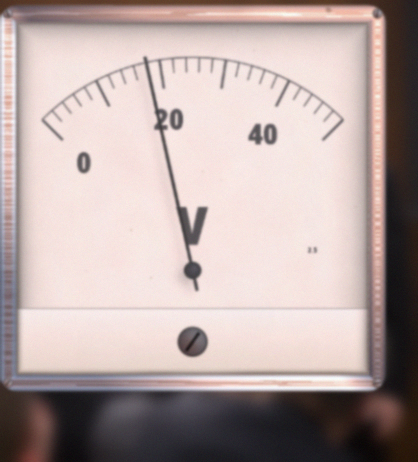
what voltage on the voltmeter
18 V
